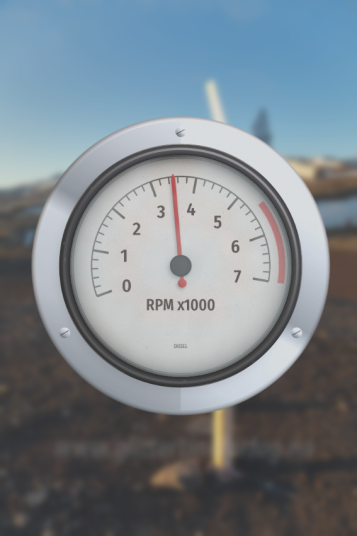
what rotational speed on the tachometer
3500 rpm
